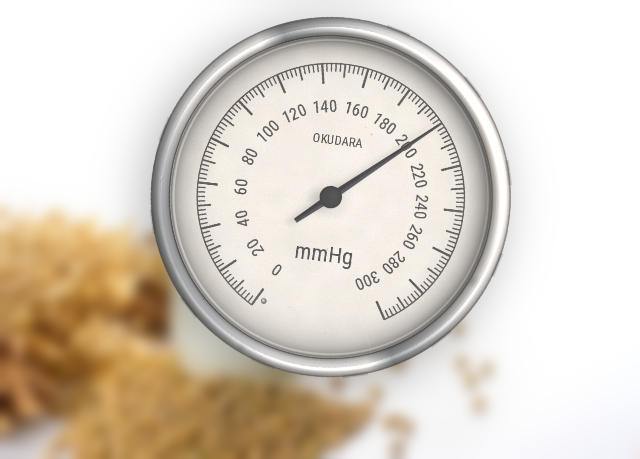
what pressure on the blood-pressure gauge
200 mmHg
